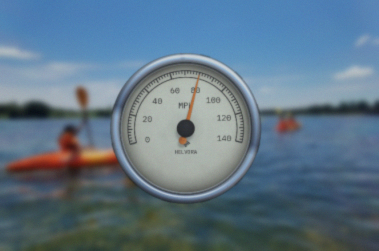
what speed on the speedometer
80 mph
